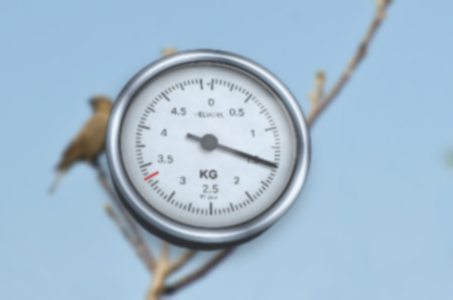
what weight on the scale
1.5 kg
